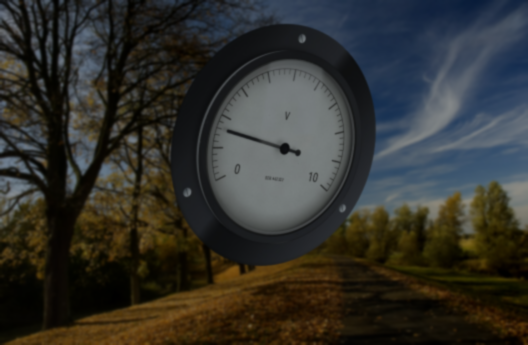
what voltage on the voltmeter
1.6 V
